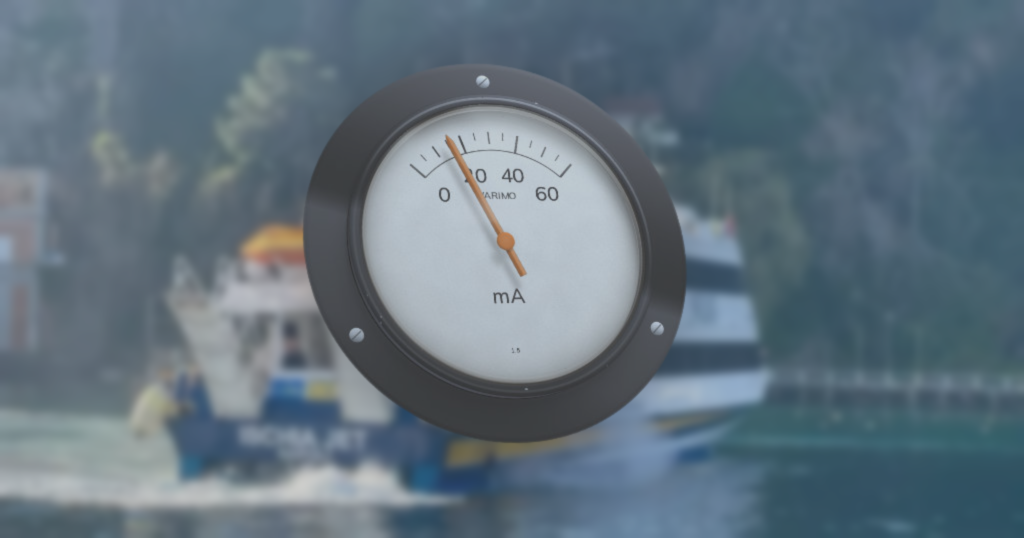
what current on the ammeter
15 mA
